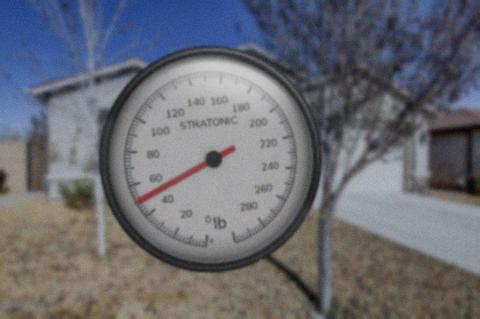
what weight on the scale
50 lb
